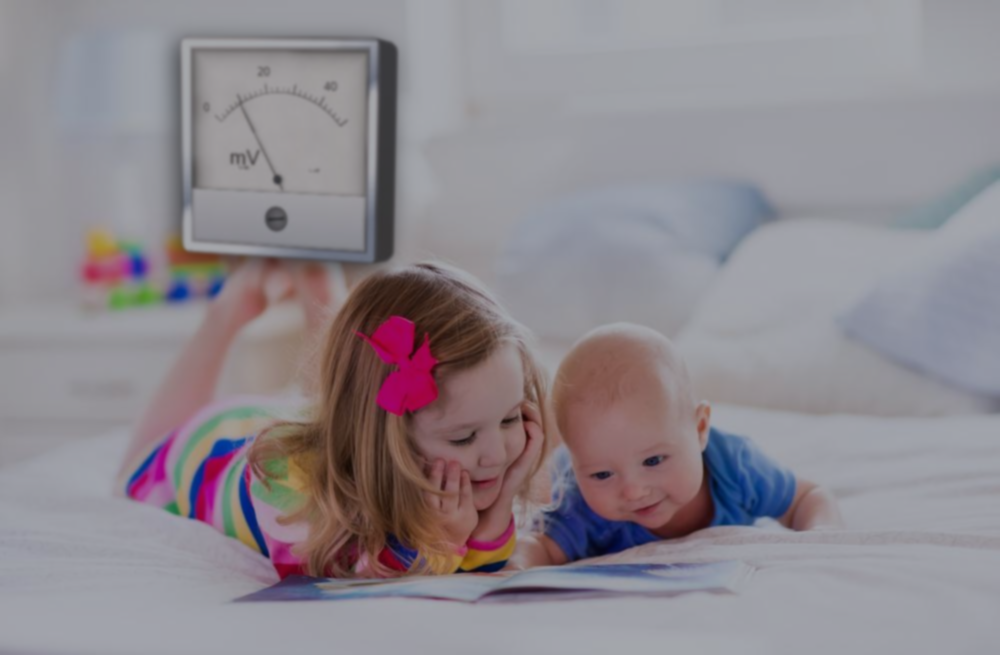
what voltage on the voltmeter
10 mV
